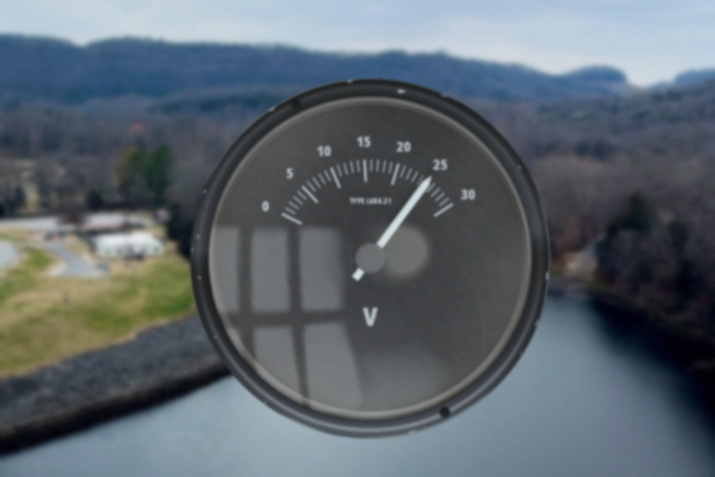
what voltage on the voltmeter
25 V
